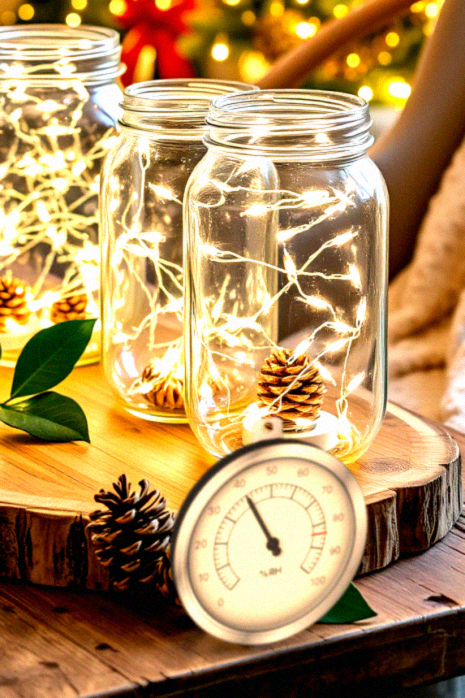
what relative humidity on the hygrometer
40 %
